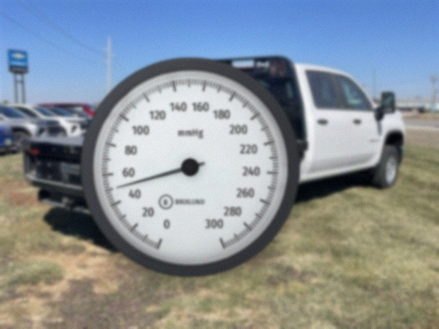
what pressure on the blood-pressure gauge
50 mmHg
